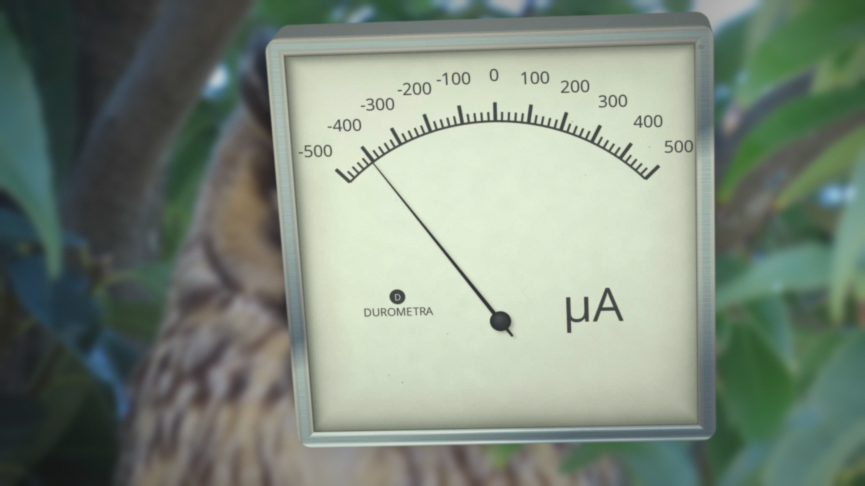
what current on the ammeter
-400 µA
